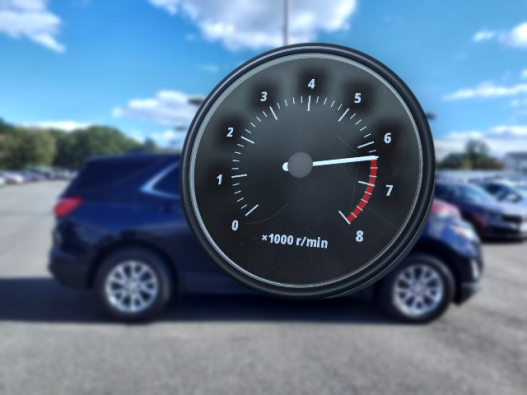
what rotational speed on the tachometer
6400 rpm
